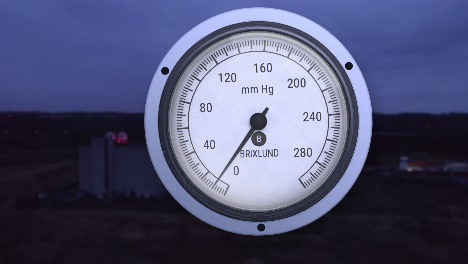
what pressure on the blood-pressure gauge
10 mmHg
